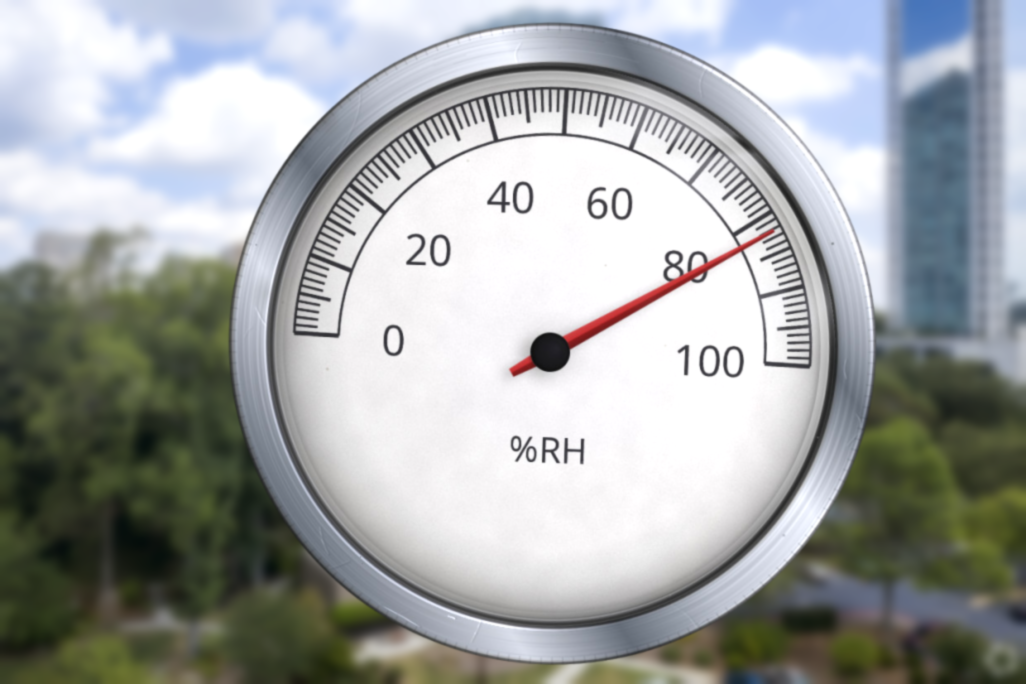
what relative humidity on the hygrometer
82 %
